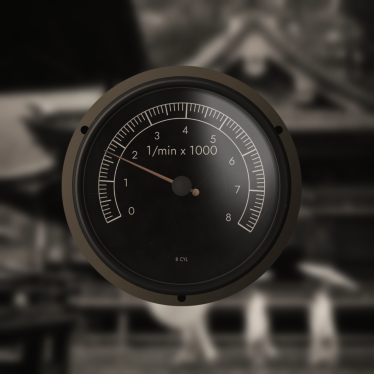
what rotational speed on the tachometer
1700 rpm
